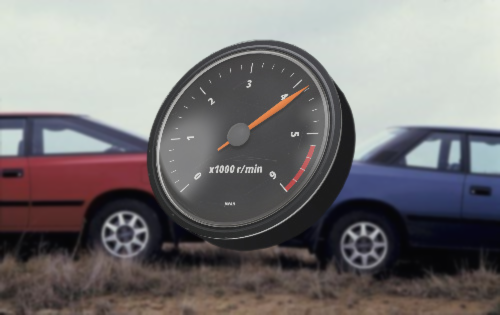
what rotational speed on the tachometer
4200 rpm
